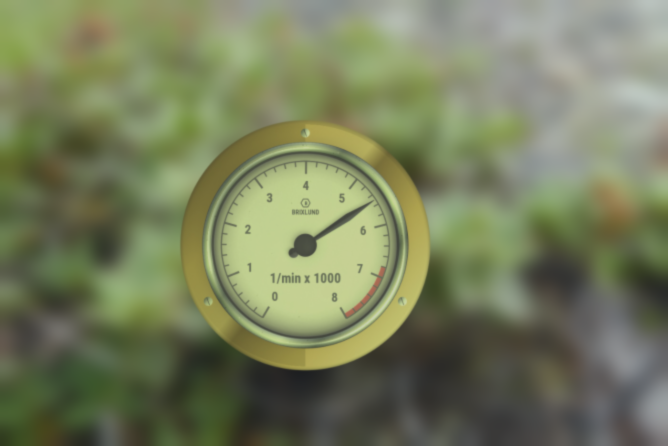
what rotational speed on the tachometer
5500 rpm
